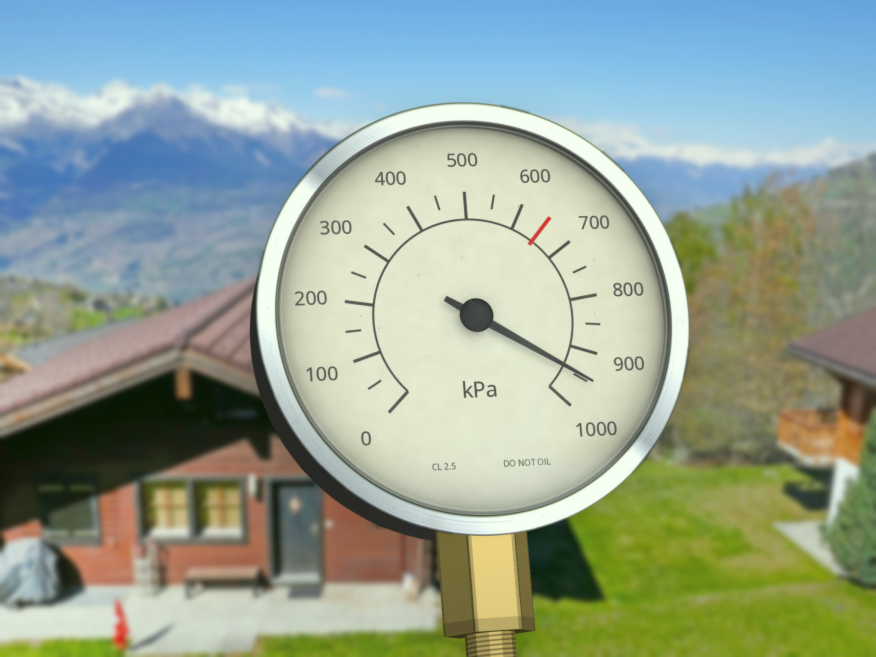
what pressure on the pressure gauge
950 kPa
